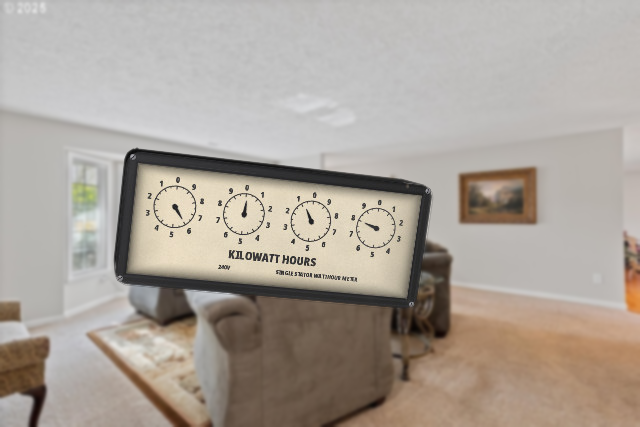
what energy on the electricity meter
6008 kWh
